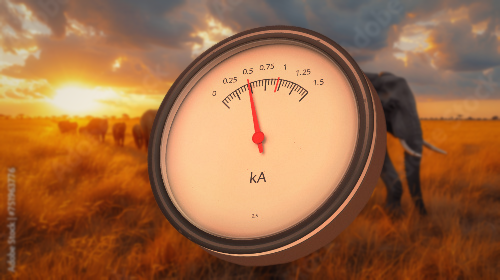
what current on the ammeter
0.5 kA
